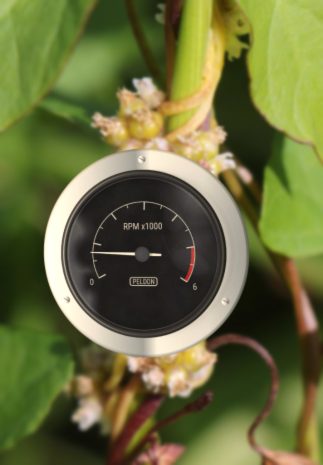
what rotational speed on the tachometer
750 rpm
